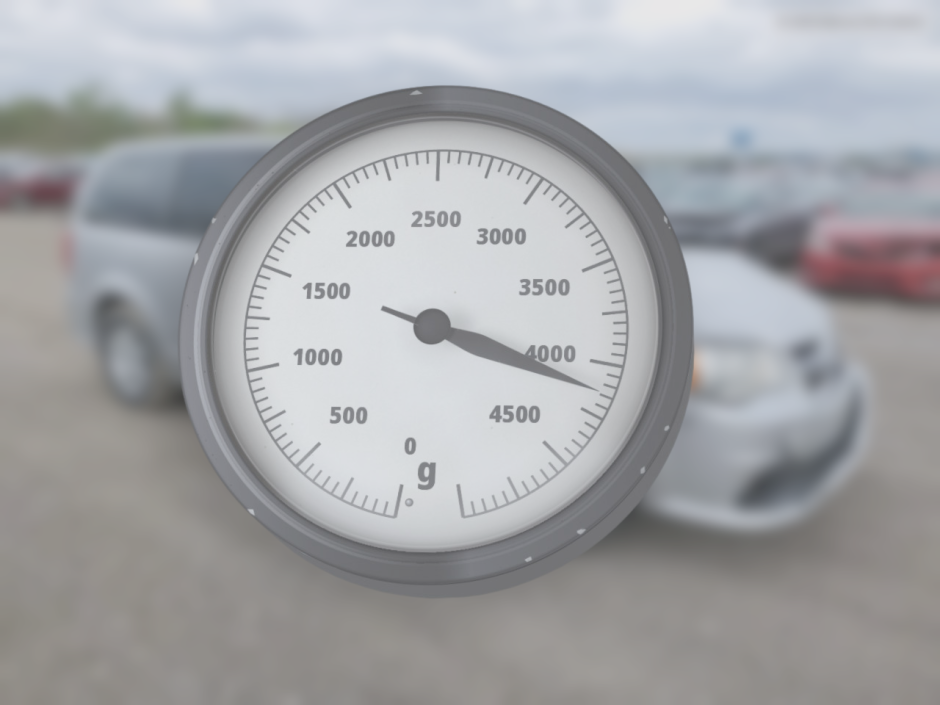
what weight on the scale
4150 g
